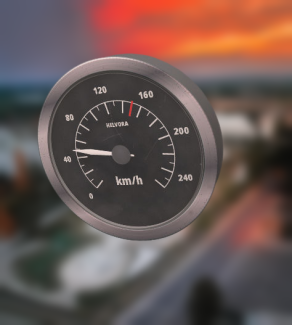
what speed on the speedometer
50 km/h
